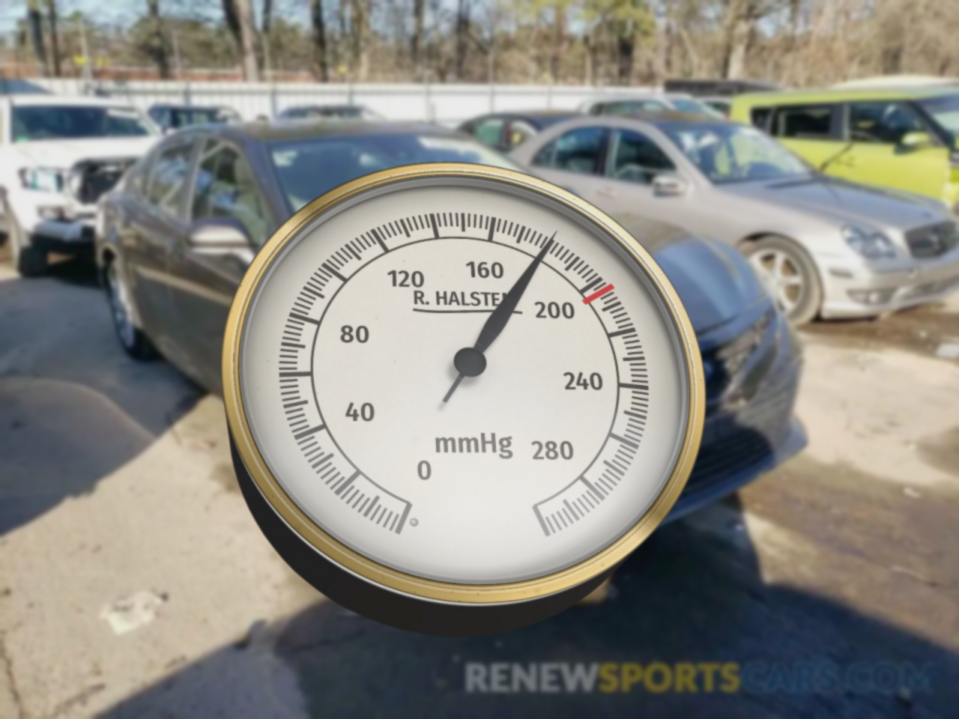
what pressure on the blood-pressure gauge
180 mmHg
